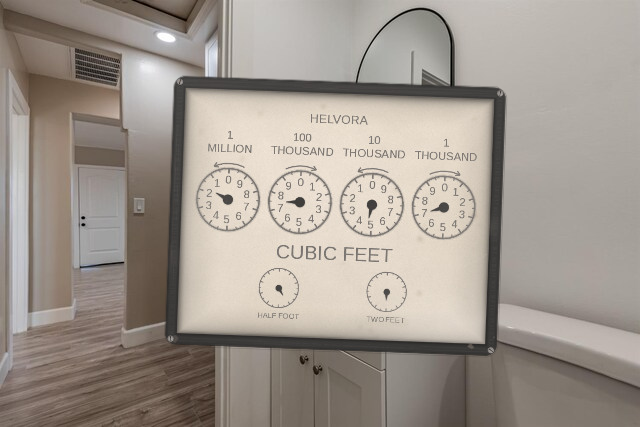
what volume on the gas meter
174700 ft³
